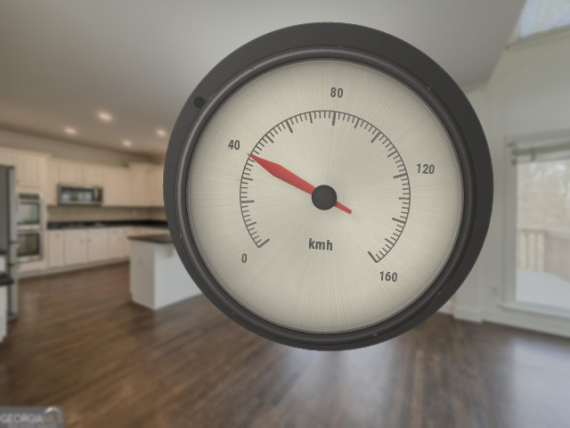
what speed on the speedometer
40 km/h
